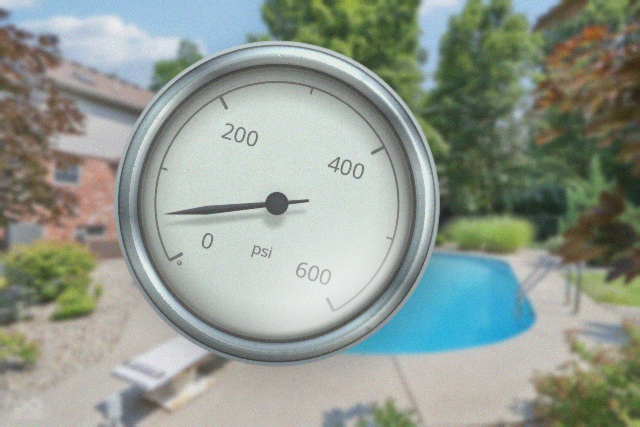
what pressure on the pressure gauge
50 psi
